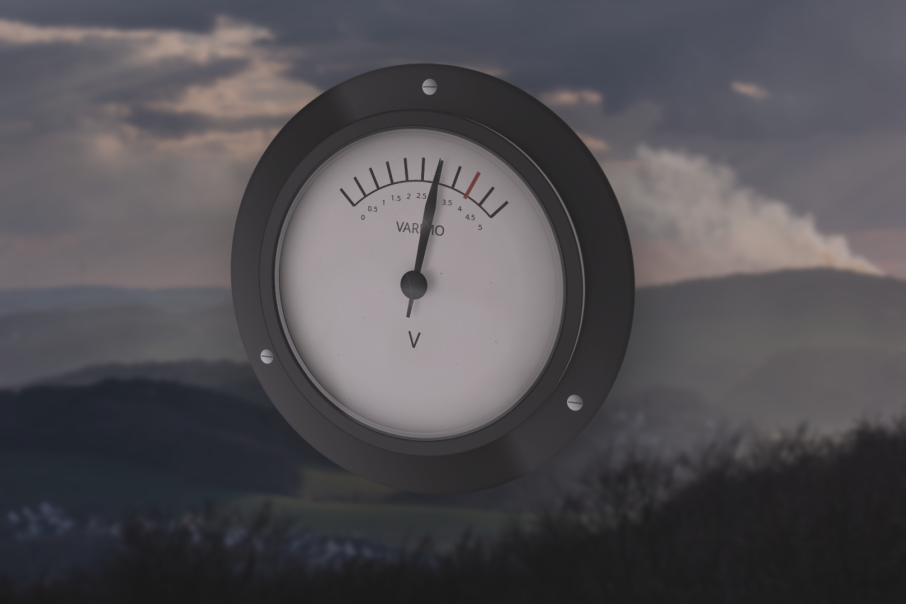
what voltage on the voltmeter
3 V
